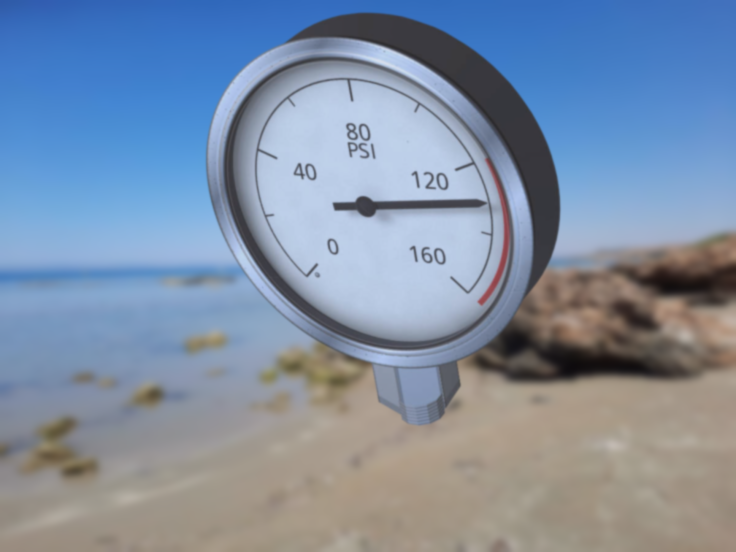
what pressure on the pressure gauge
130 psi
